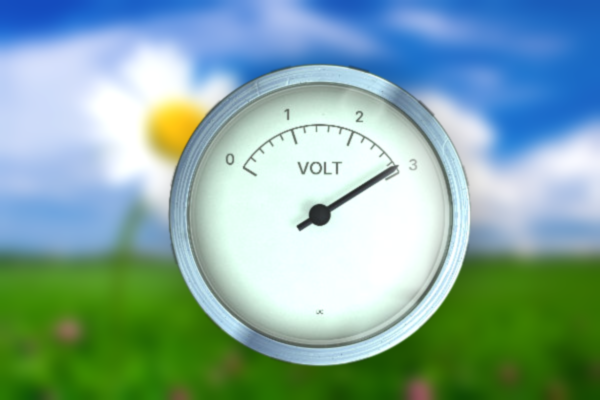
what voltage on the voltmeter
2.9 V
